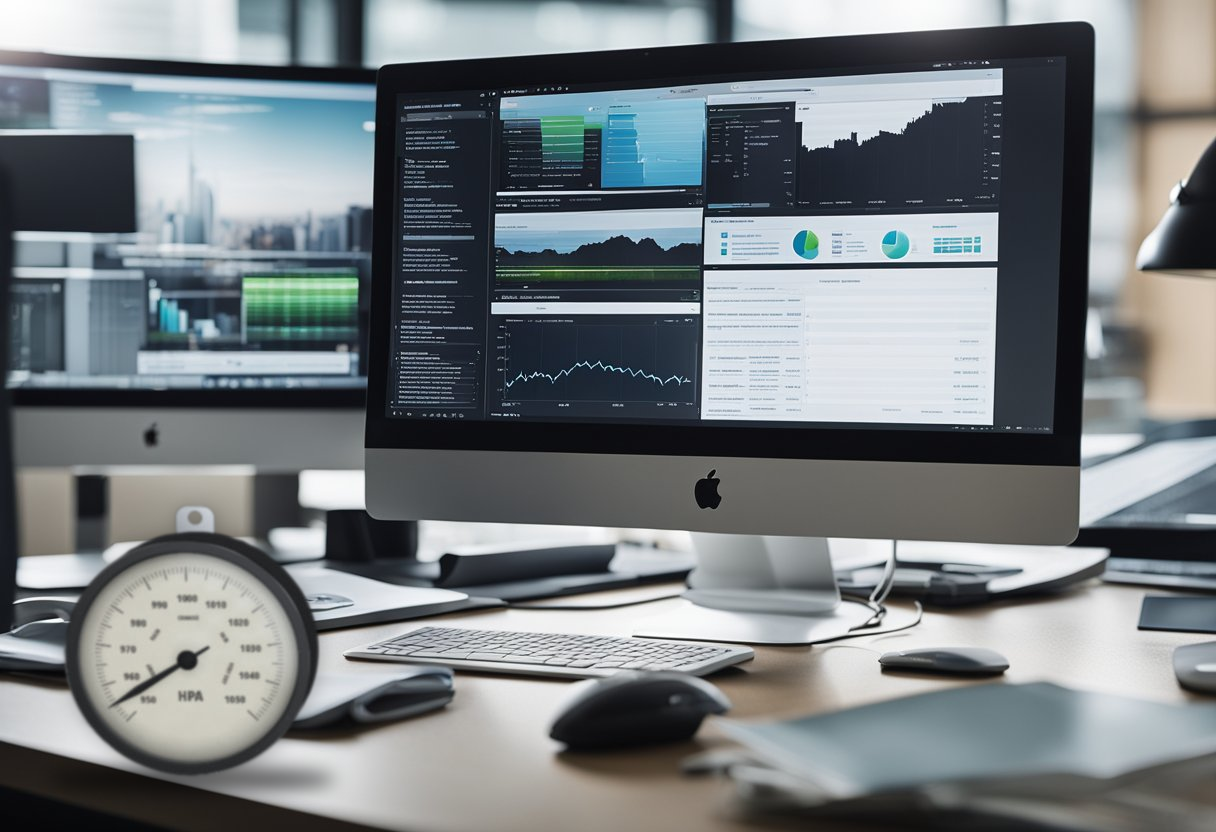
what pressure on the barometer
955 hPa
